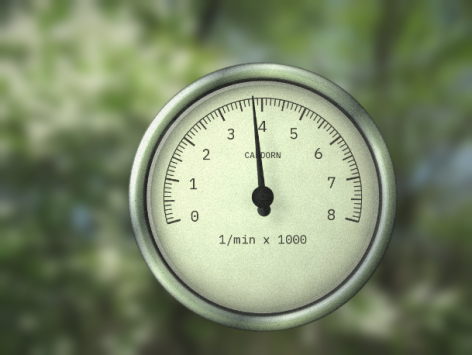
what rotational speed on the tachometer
3800 rpm
